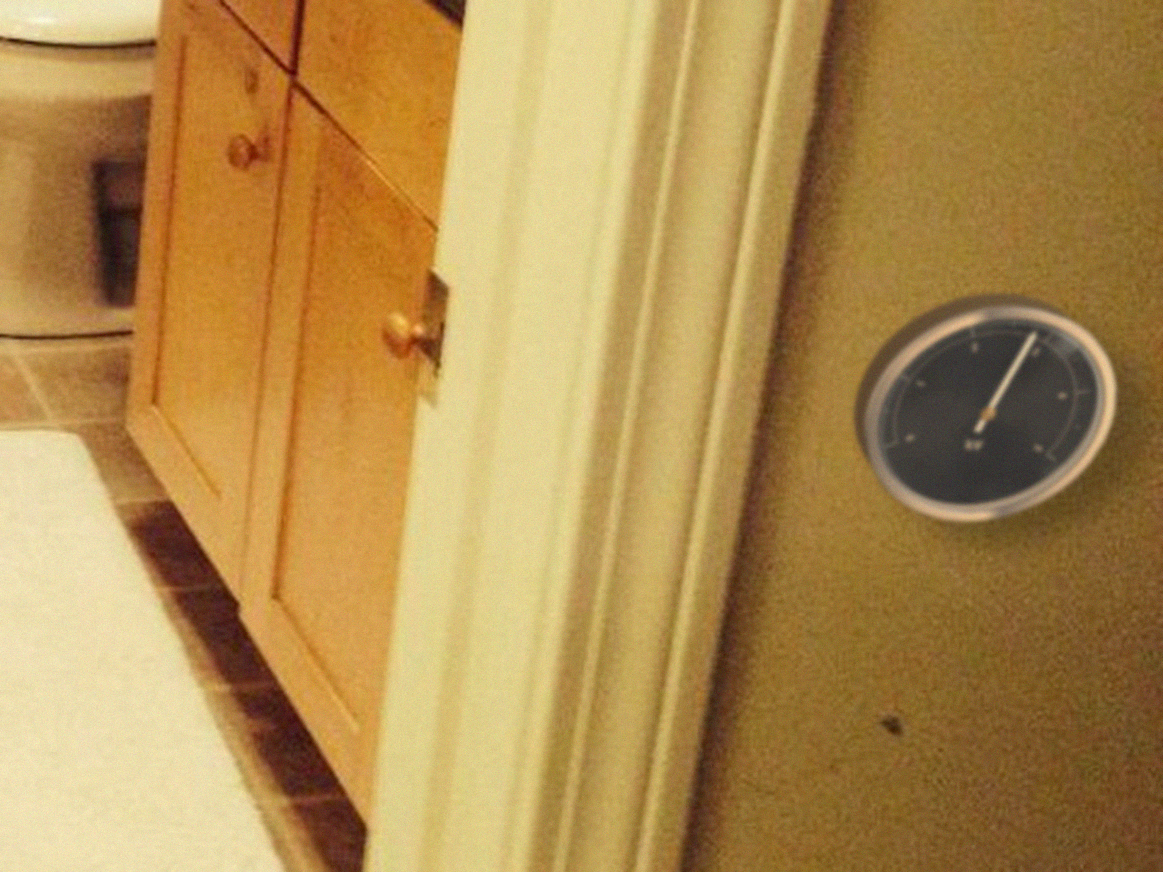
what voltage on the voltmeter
2.75 kV
